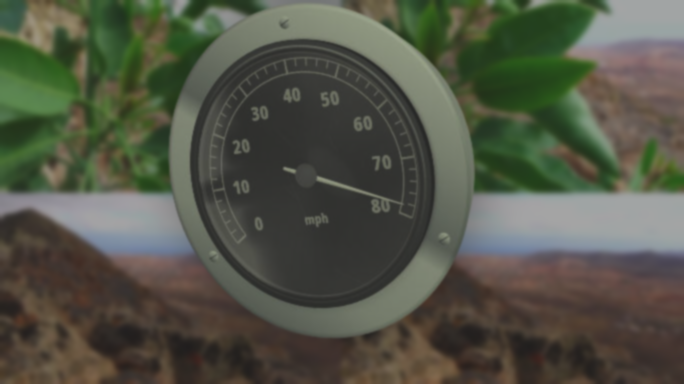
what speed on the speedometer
78 mph
